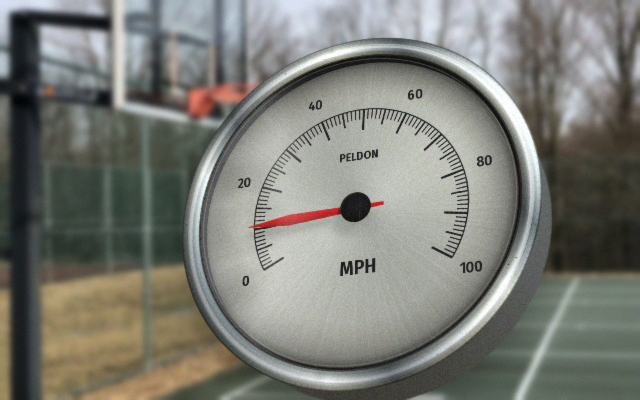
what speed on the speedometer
10 mph
